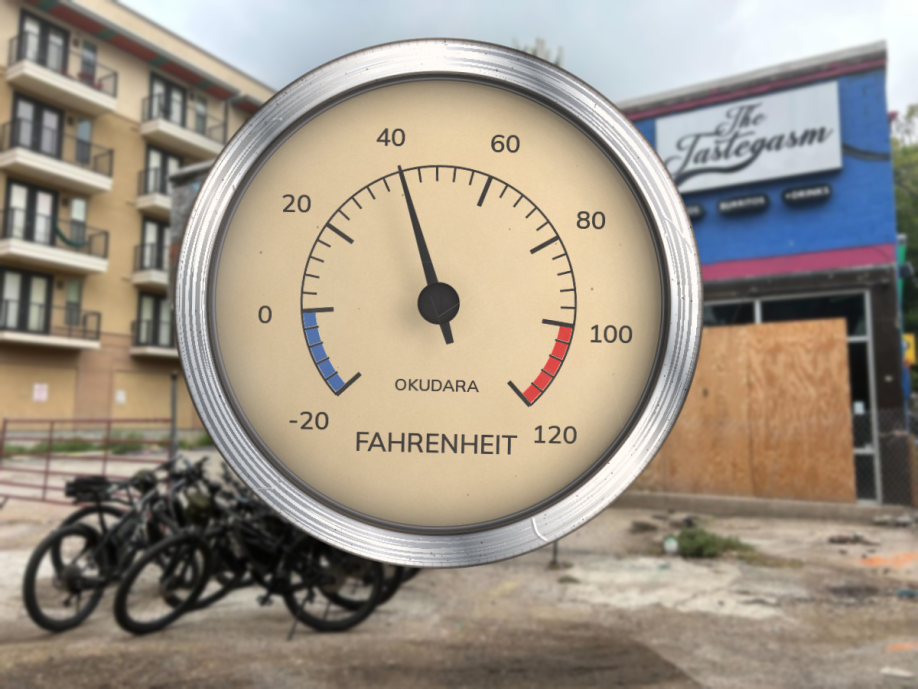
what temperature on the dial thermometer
40 °F
